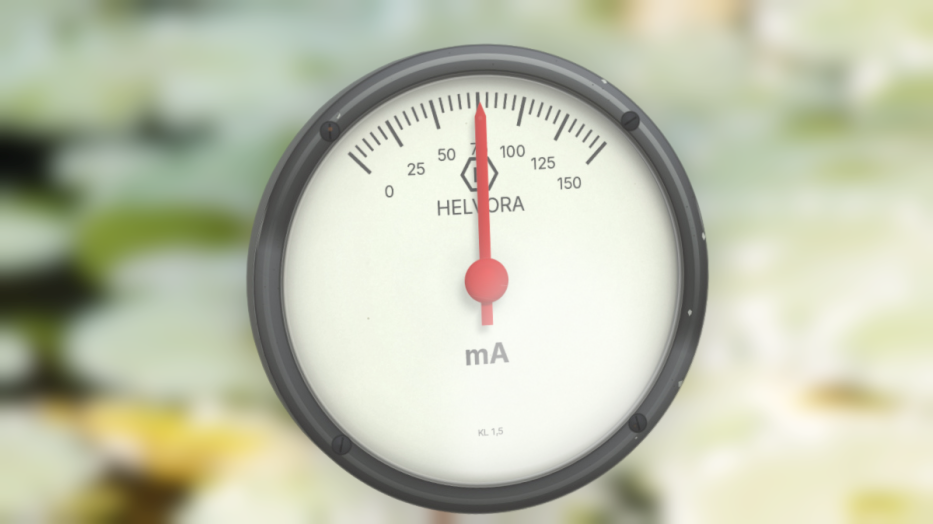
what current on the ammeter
75 mA
